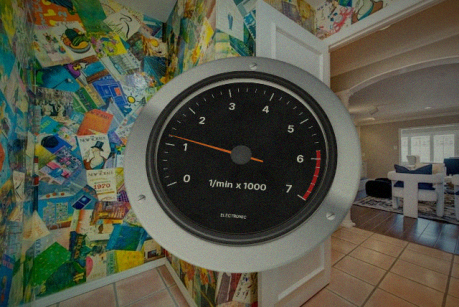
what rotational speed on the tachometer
1200 rpm
